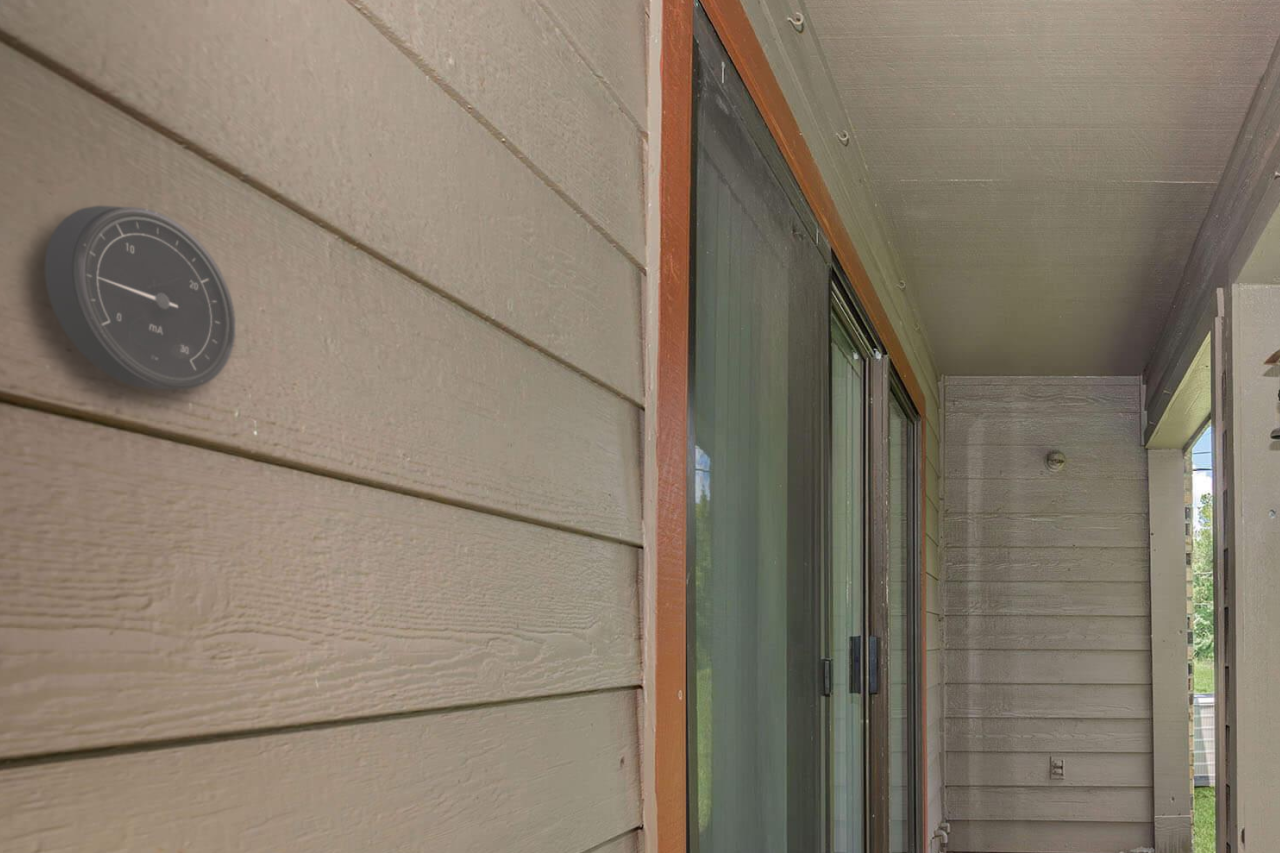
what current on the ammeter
4 mA
